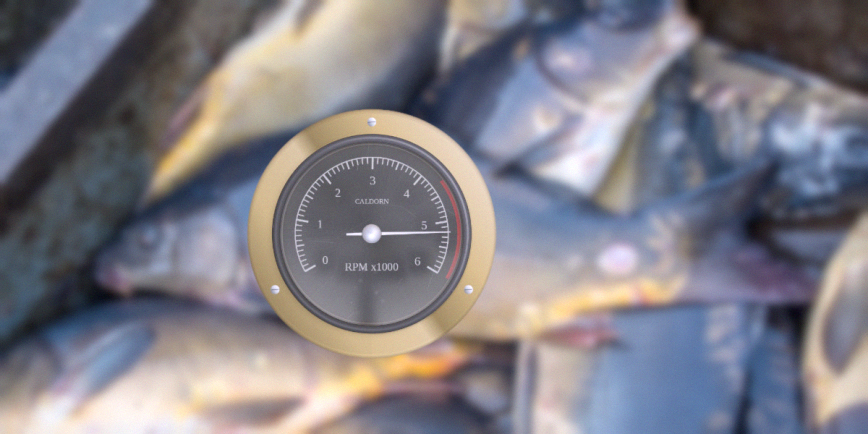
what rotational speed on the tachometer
5200 rpm
